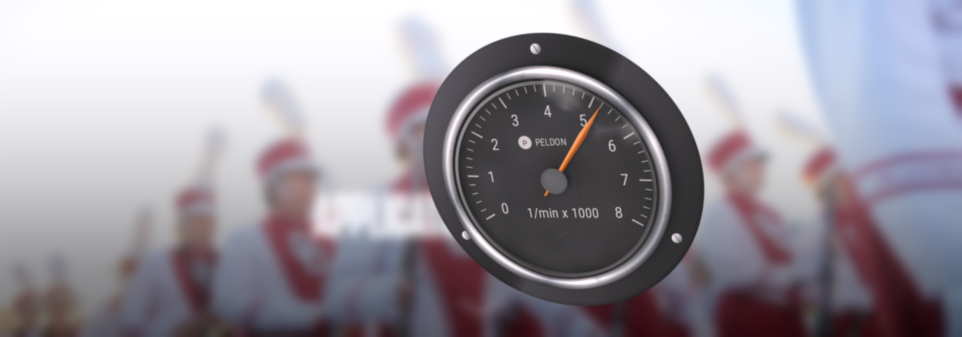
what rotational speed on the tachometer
5200 rpm
